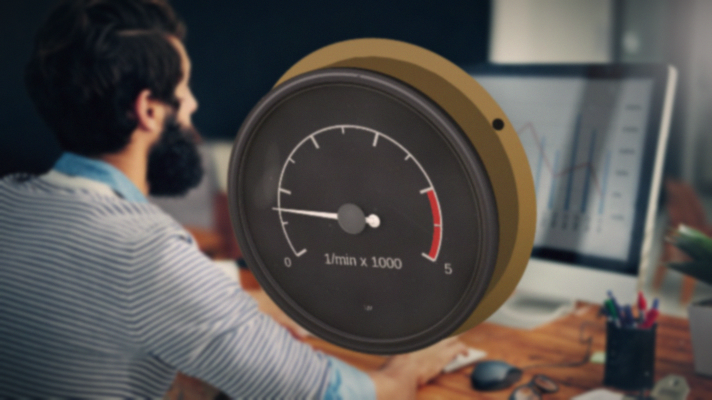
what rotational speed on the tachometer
750 rpm
